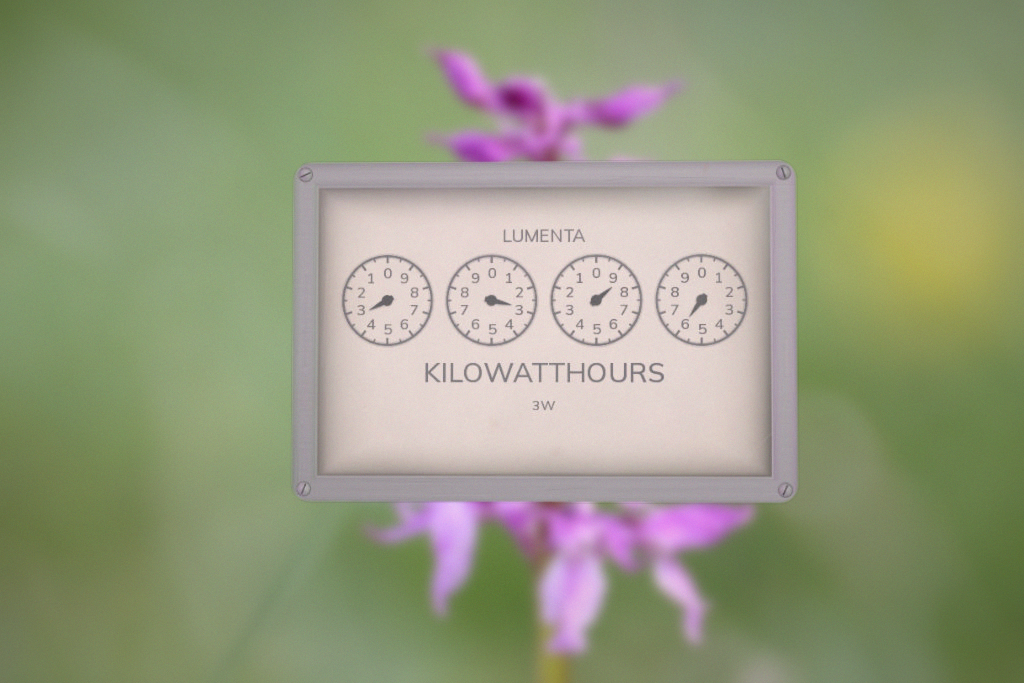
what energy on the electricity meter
3286 kWh
